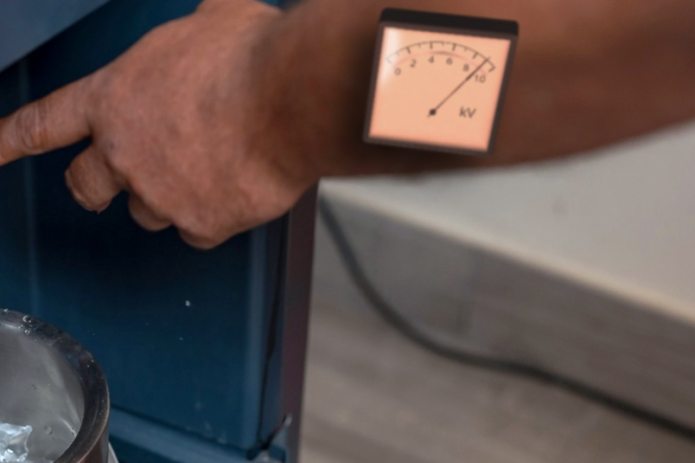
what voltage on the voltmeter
9 kV
